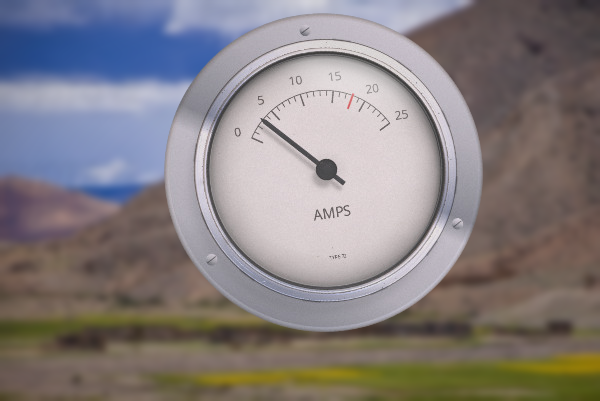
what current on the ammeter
3 A
